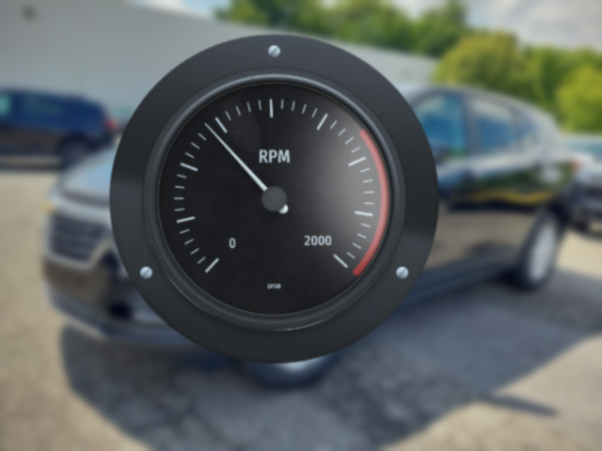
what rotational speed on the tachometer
700 rpm
